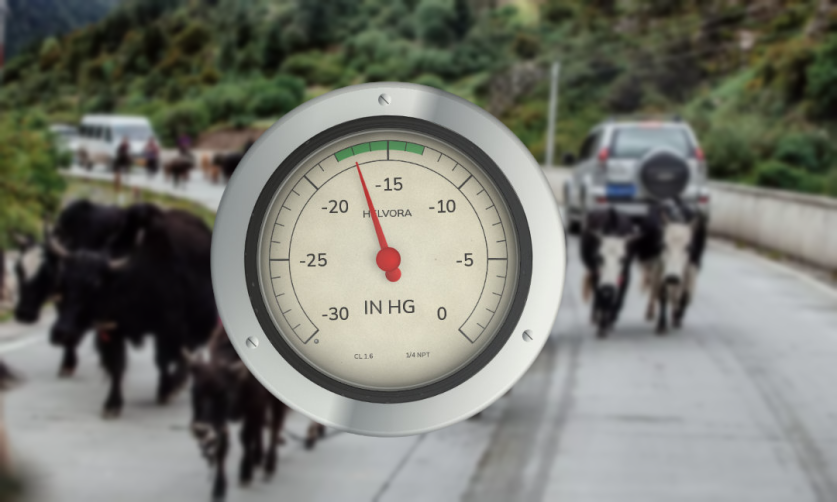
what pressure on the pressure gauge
-17 inHg
